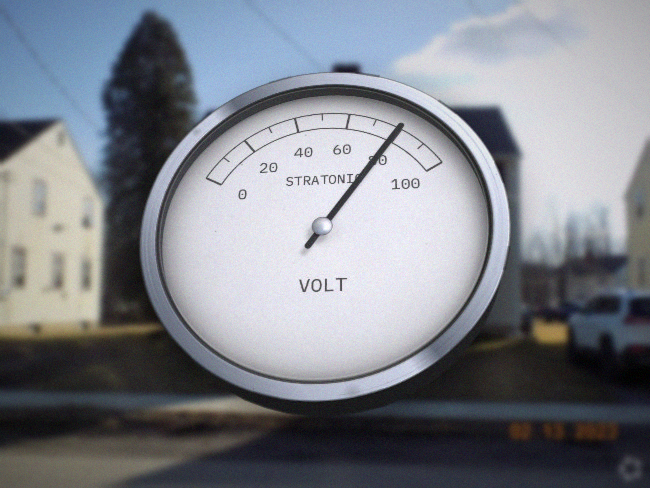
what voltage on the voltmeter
80 V
